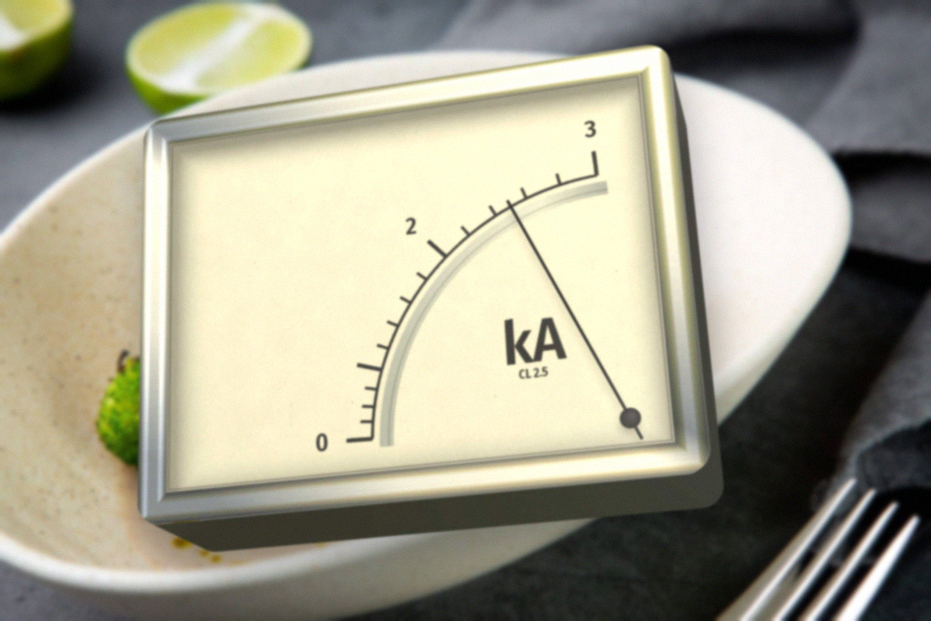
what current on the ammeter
2.5 kA
